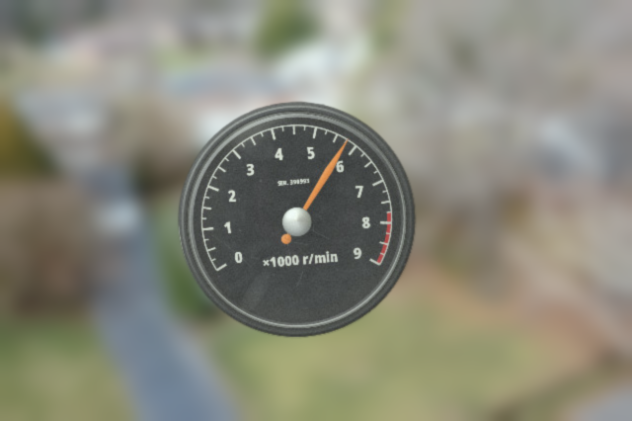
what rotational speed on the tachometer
5750 rpm
